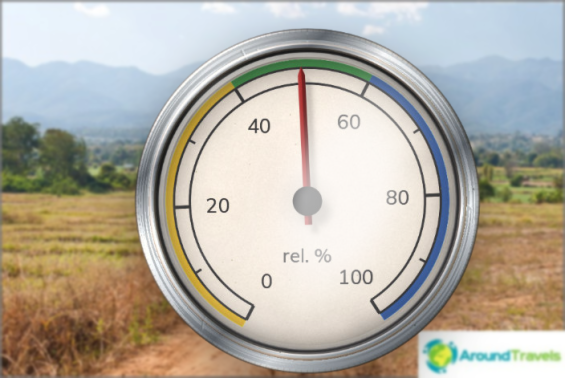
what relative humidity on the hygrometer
50 %
